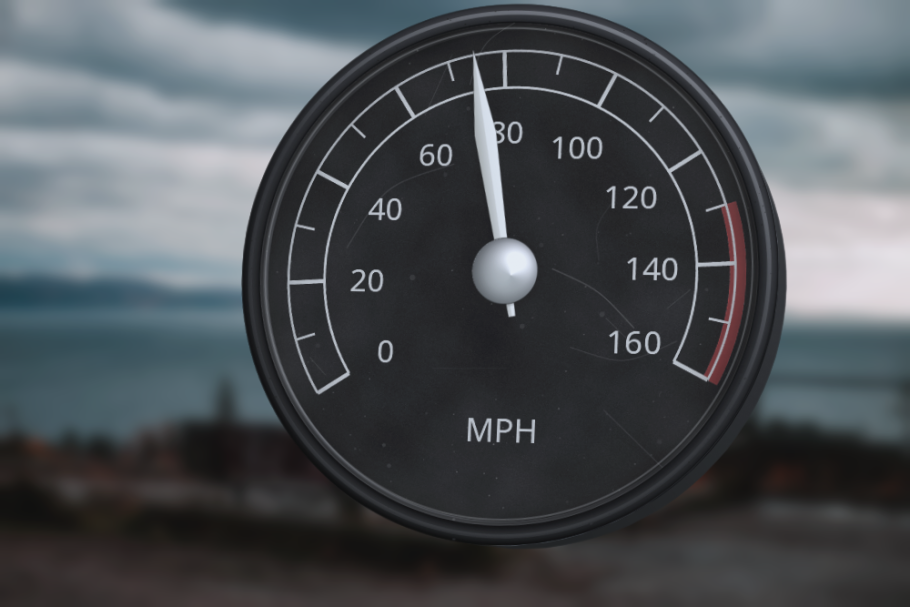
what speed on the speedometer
75 mph
